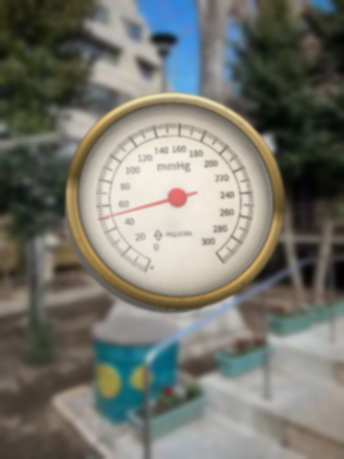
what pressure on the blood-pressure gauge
50 mmHg
